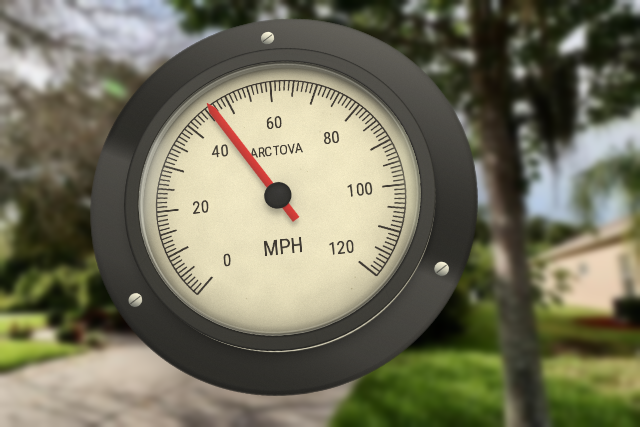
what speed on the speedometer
46 mph
